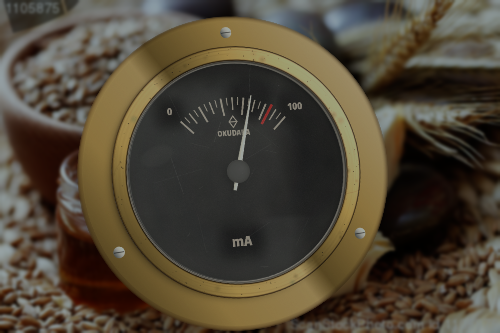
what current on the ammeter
65 mA
